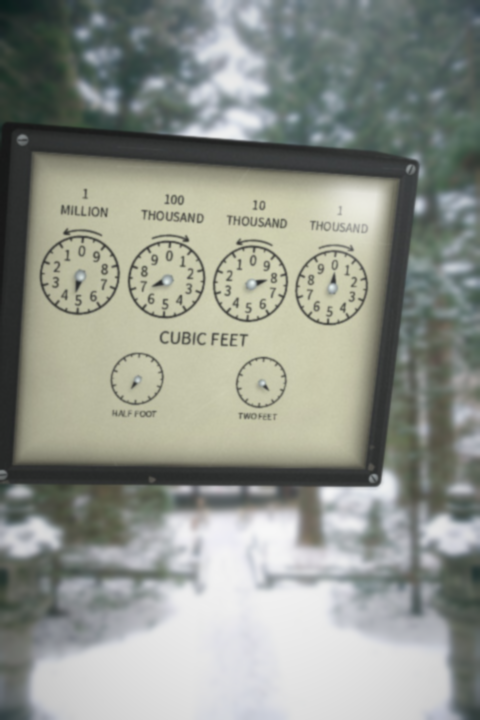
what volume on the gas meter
468000 ft³
